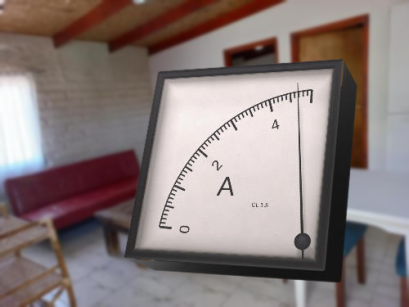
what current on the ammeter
4.7 A
